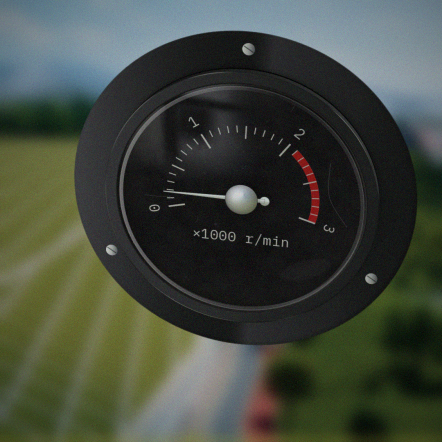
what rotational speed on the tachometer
200 rpm
